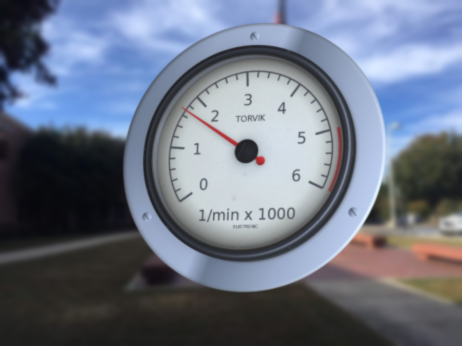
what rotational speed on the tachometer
1700 rpm
